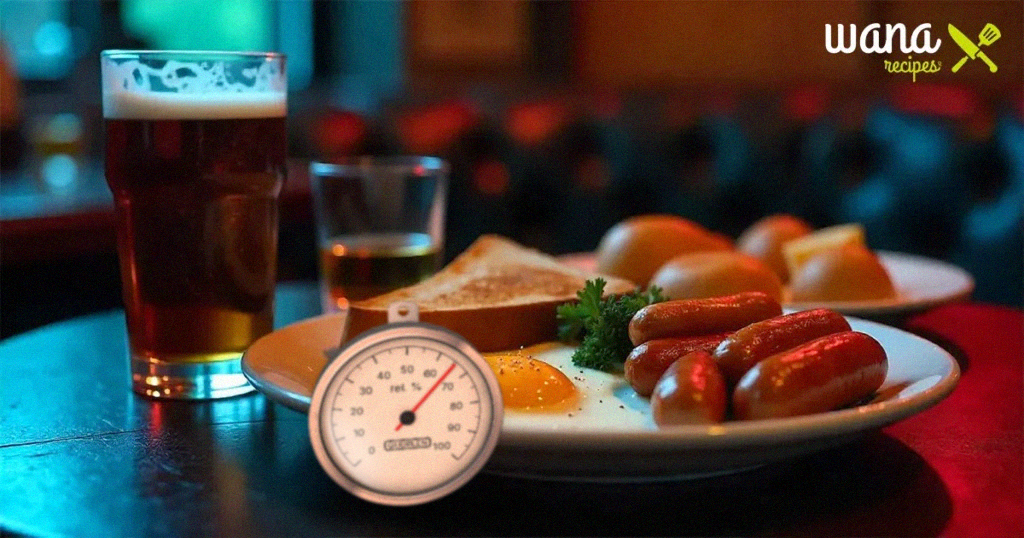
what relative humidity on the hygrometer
65 %
